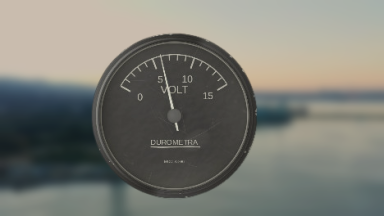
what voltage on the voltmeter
6 V
